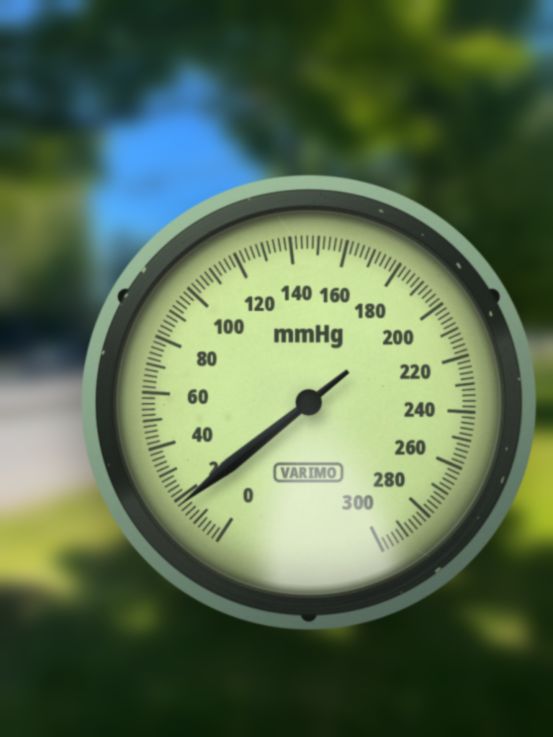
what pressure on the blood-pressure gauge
18 mmHg
